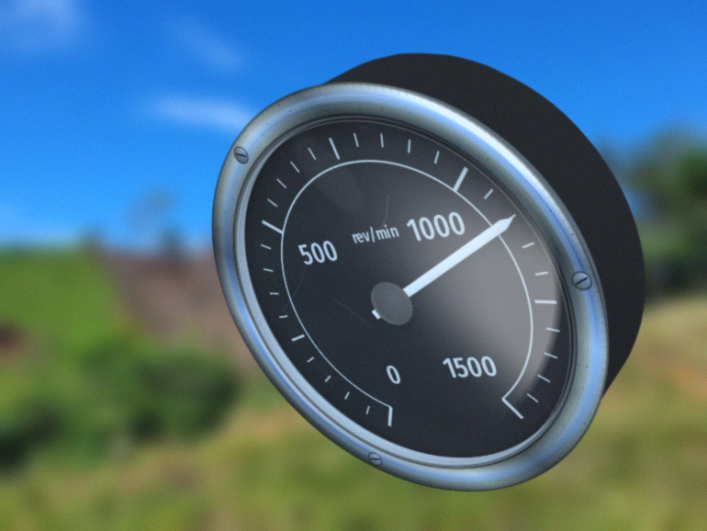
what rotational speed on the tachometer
1100 rpm
